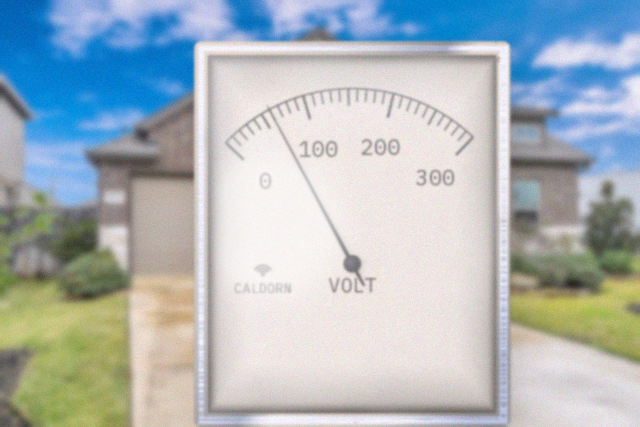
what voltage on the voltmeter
60 V
